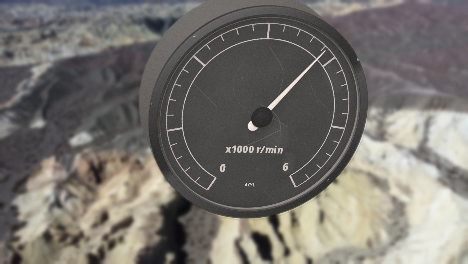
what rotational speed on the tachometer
3800 rpm
